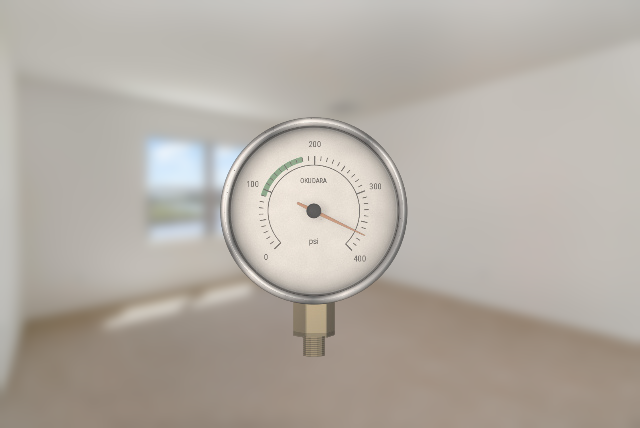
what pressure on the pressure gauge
370 psi
